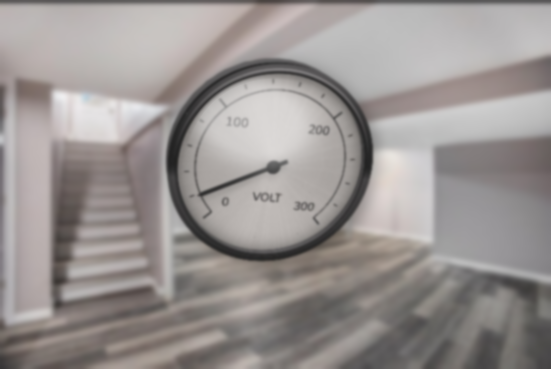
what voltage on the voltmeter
20 V
